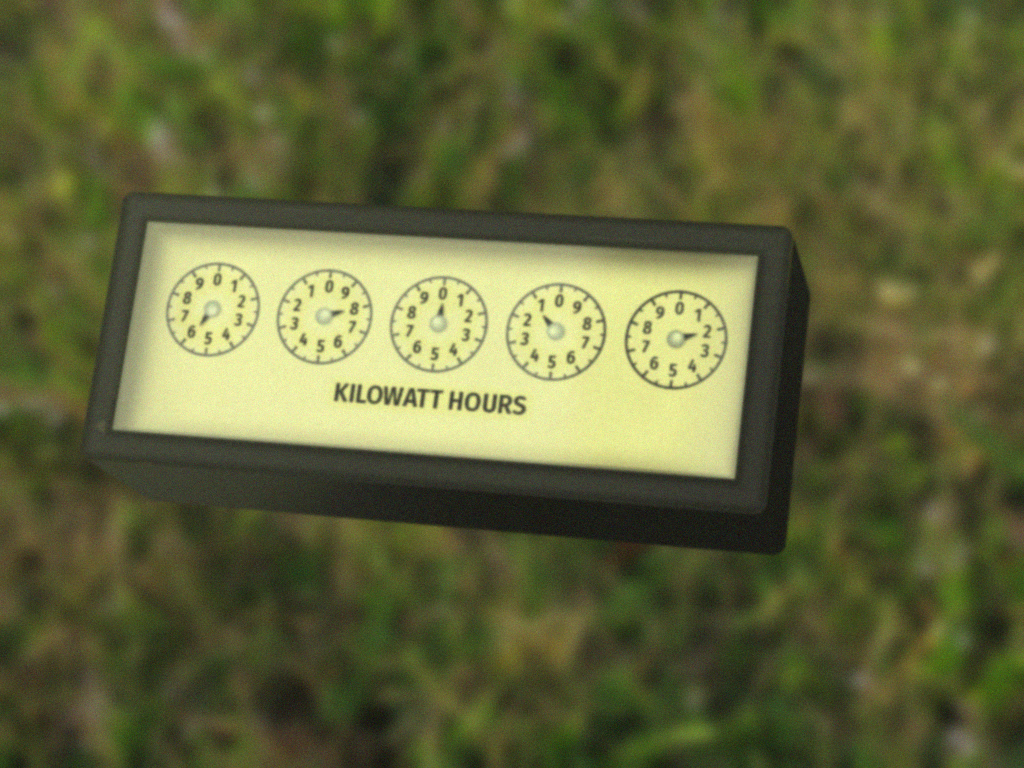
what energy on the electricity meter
58012 kWh
